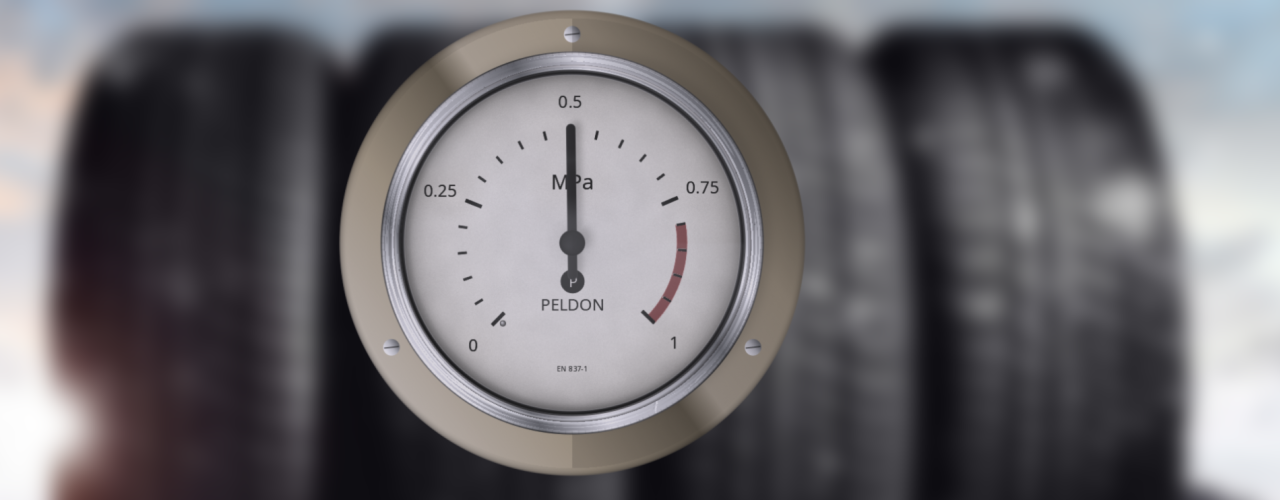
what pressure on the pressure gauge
0.5 MPa
